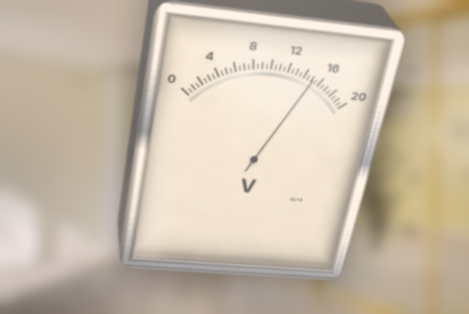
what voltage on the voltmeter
15 V
